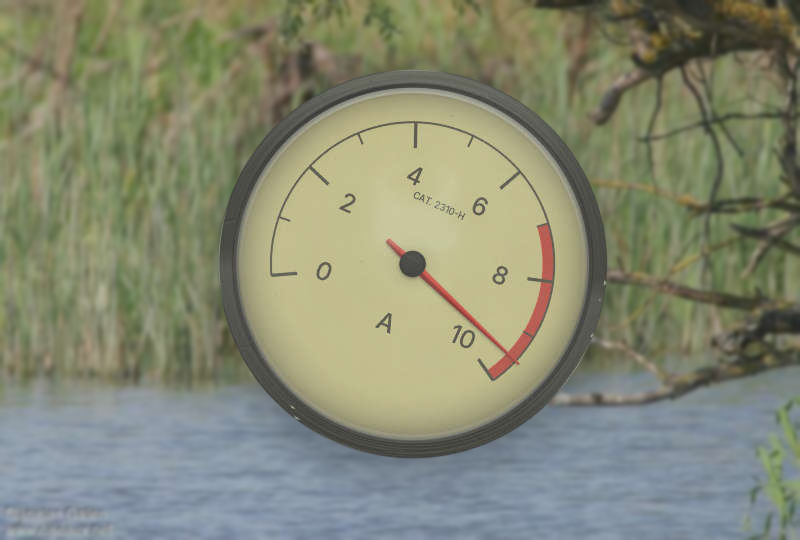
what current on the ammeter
9.5 A
